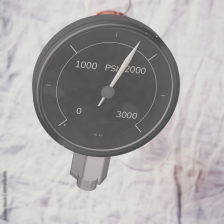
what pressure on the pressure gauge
1750 psi
